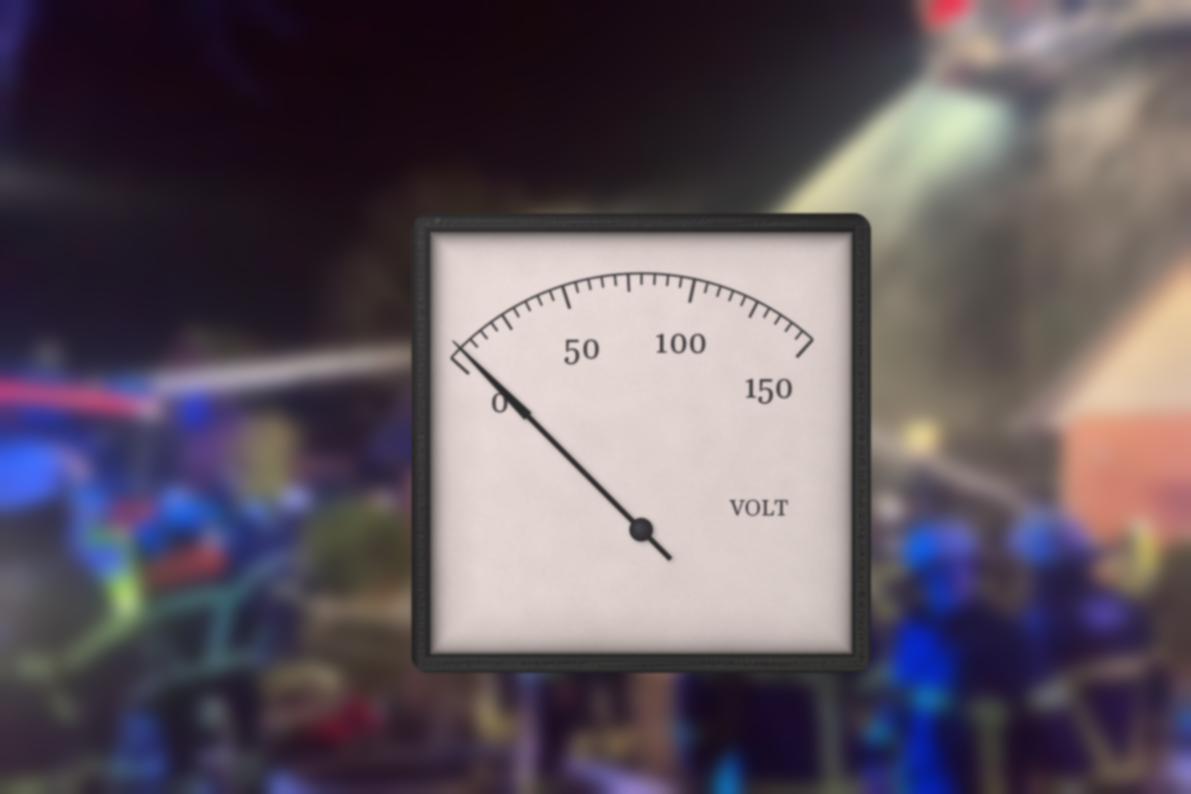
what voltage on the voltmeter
5 V
